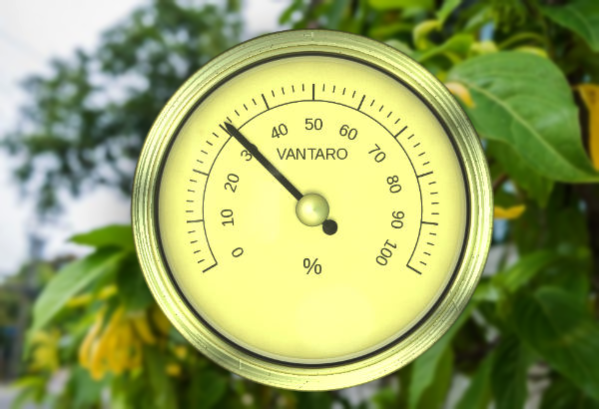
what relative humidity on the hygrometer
31 %
